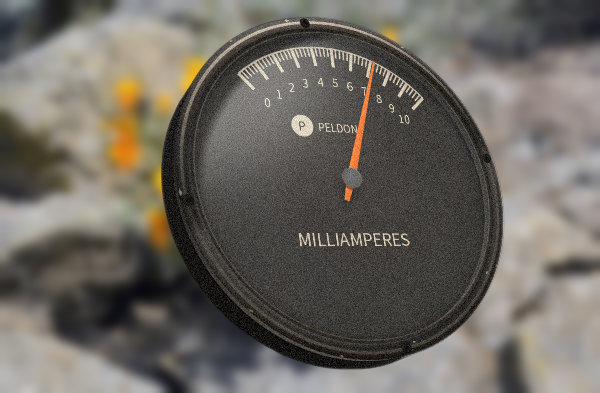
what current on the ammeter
7 mA
